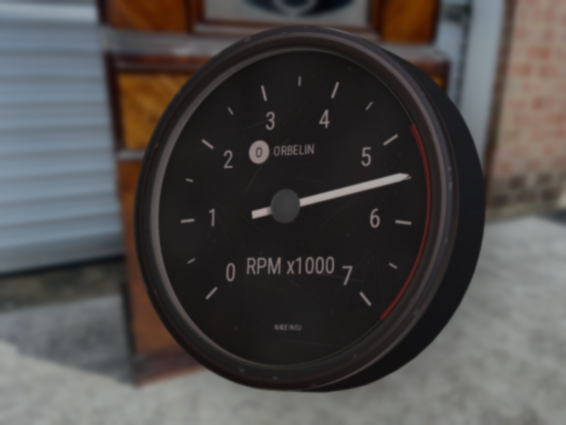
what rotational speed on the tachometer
5500 rpm
